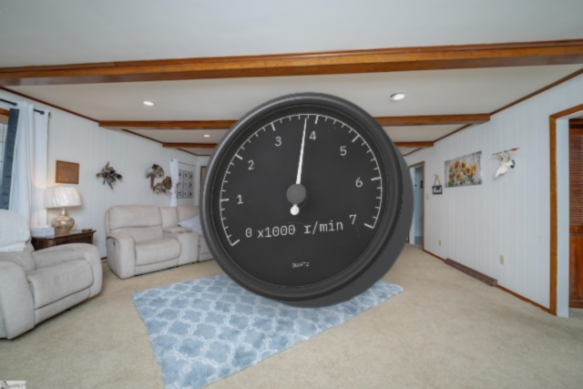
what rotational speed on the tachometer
3800 rpm
